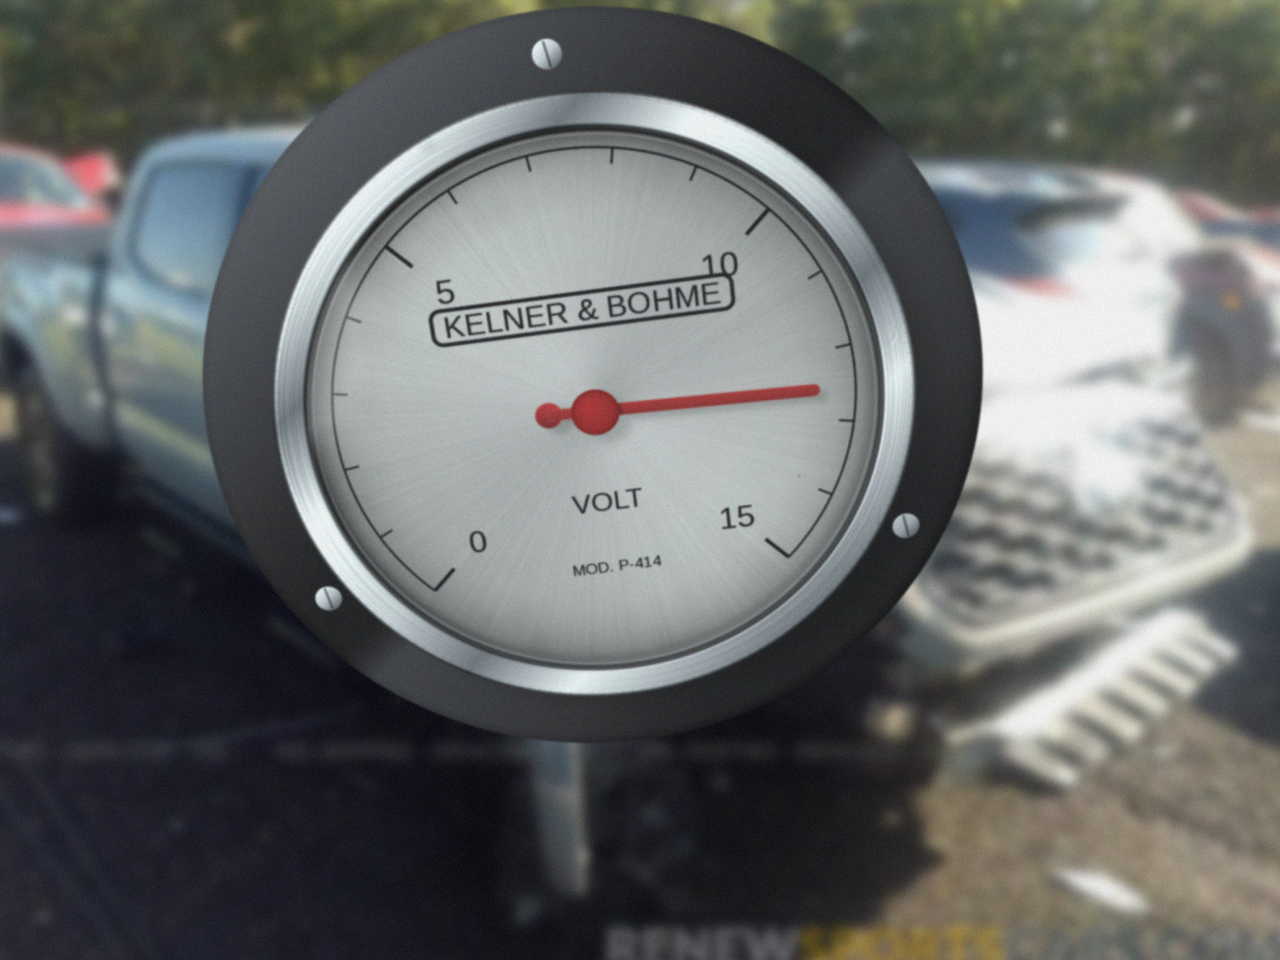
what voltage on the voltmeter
12.5 V
